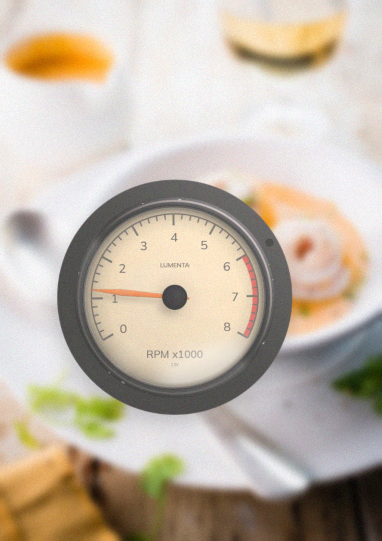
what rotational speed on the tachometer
1200 rpm
